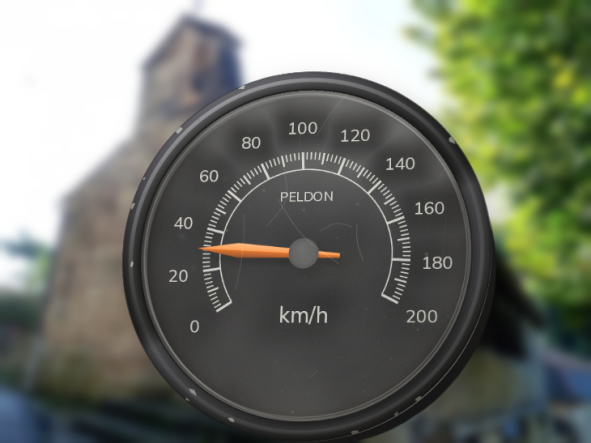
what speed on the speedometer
30 km/h
